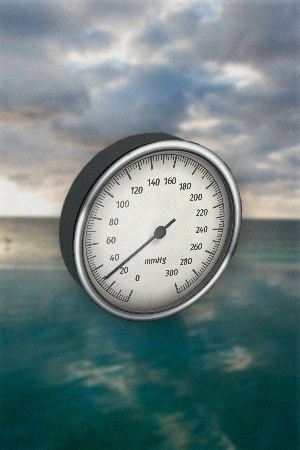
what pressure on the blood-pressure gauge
30 mmHg
